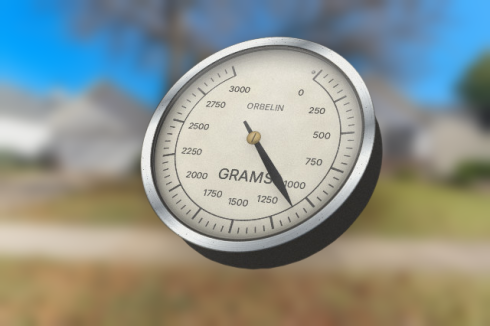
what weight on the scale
1100 g
